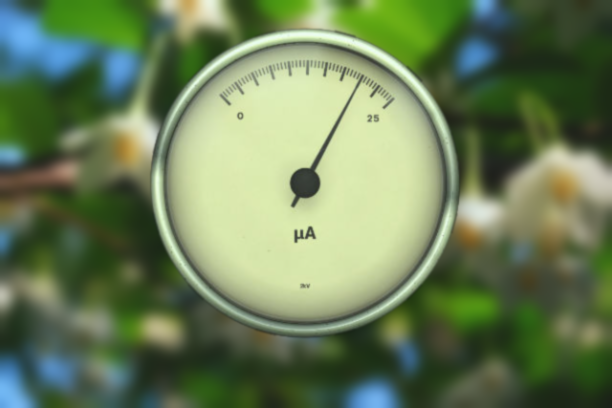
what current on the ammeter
20 µA
